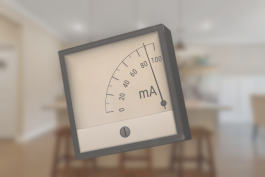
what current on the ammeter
90 mA
